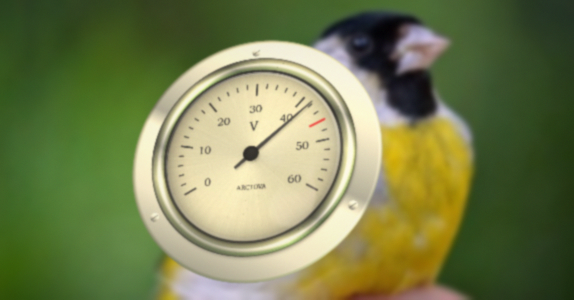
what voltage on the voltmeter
42 V
